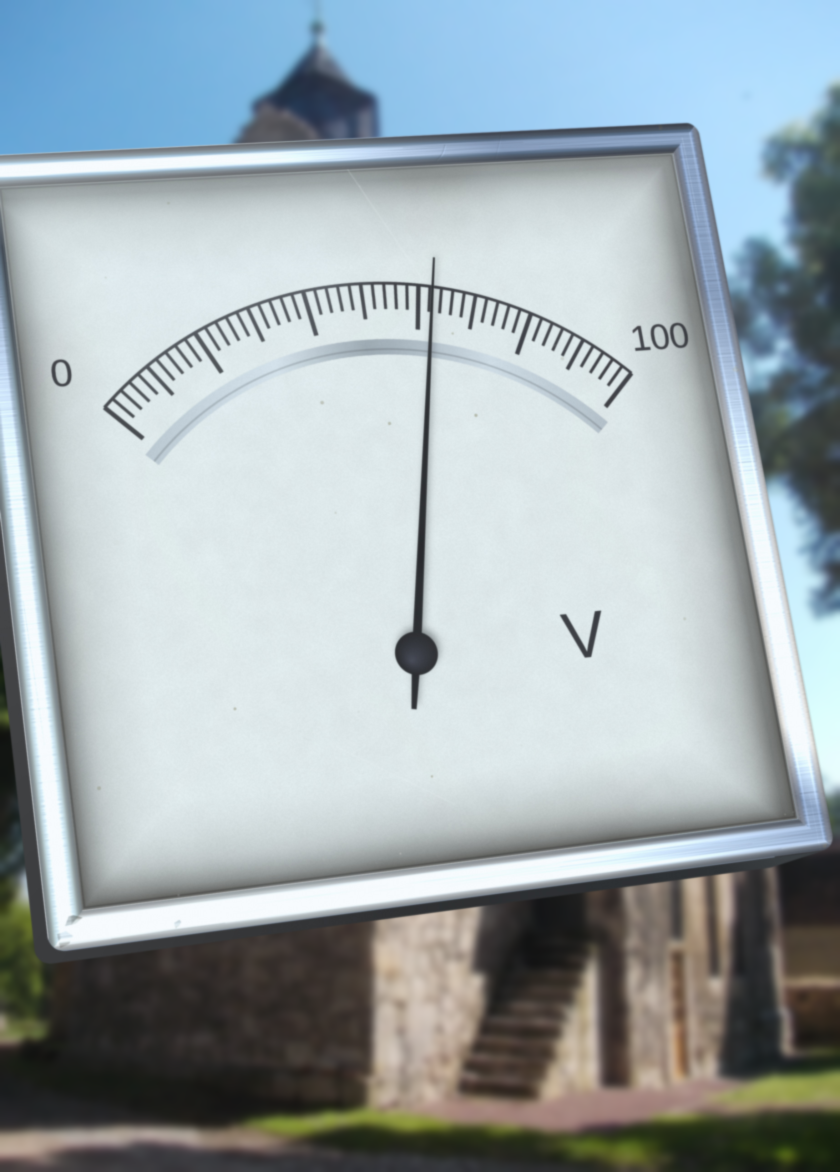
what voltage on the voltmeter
62 V
